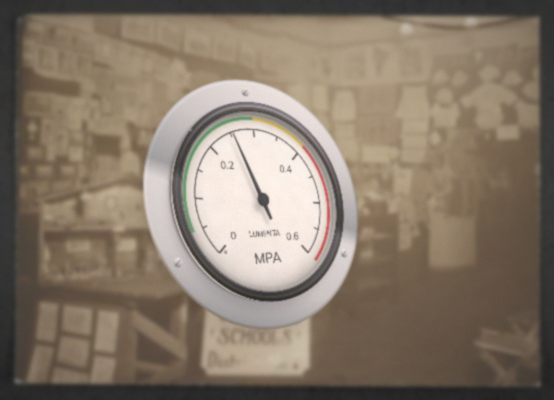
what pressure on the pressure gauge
0.25 MPa
